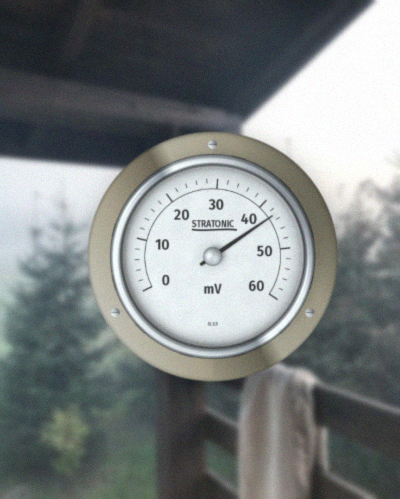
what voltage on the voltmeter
43 mV
